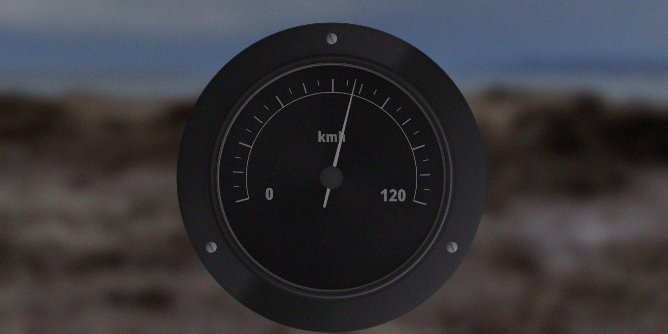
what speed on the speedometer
67.5 km/h
